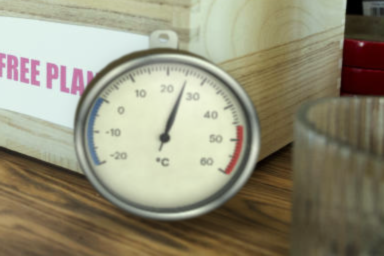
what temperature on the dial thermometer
25 °C
